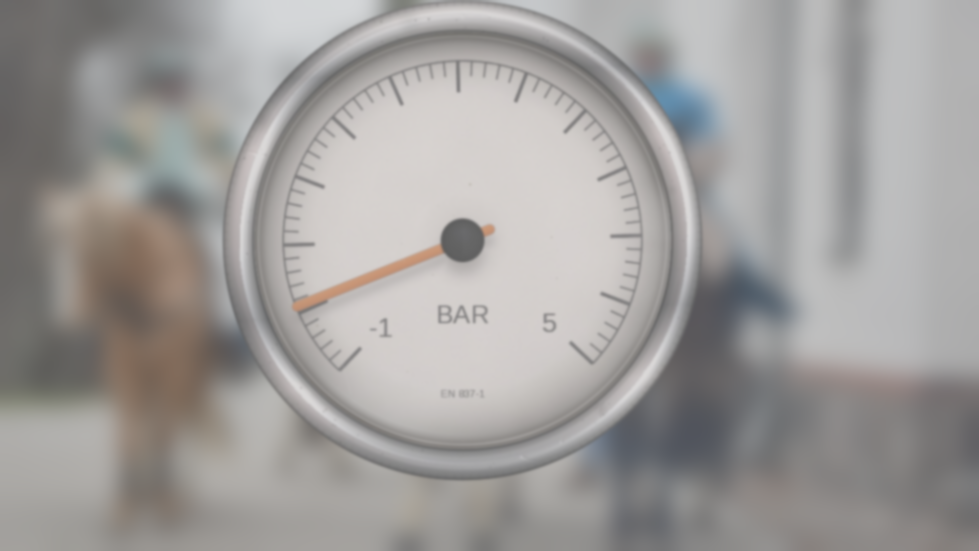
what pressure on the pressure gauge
-0.45 bar
